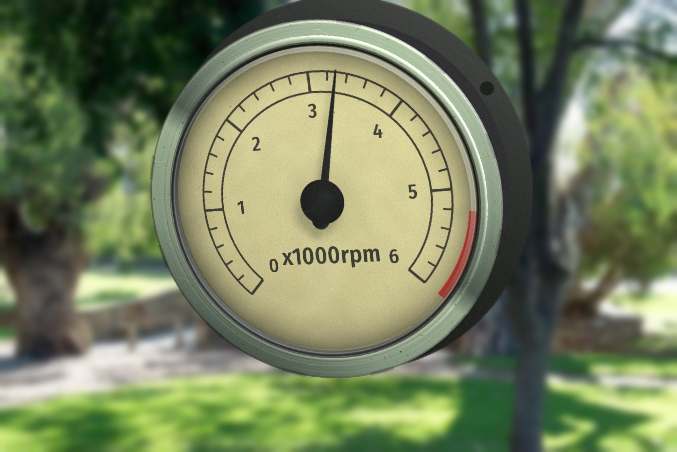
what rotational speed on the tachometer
3300 rpm
